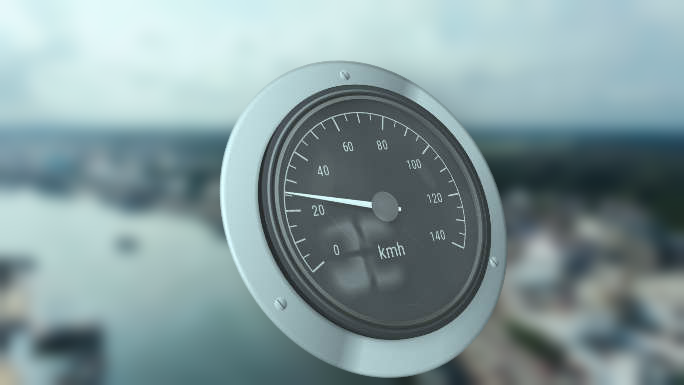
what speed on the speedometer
25 km/h
